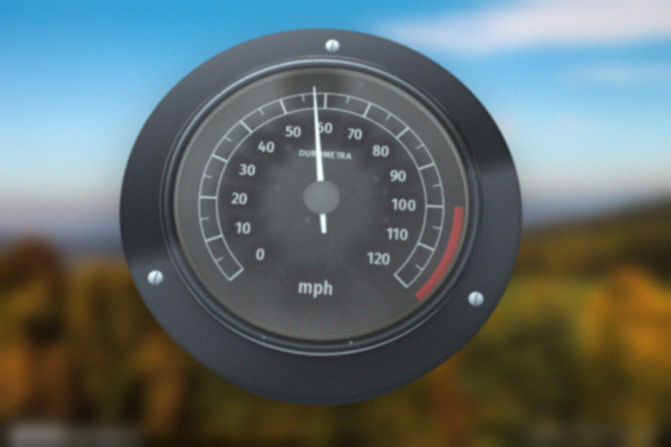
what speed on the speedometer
57.5 mph
